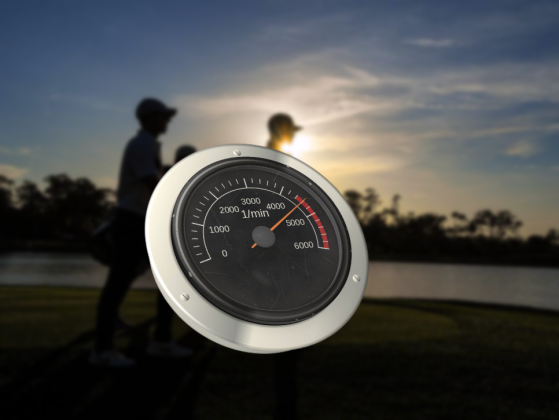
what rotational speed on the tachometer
4600 rpm
